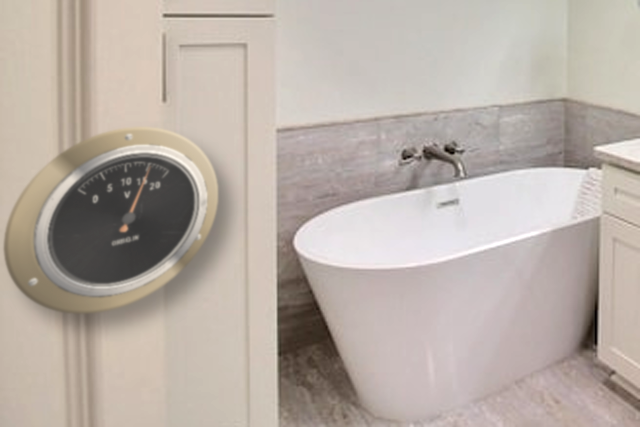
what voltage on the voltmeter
15 V
